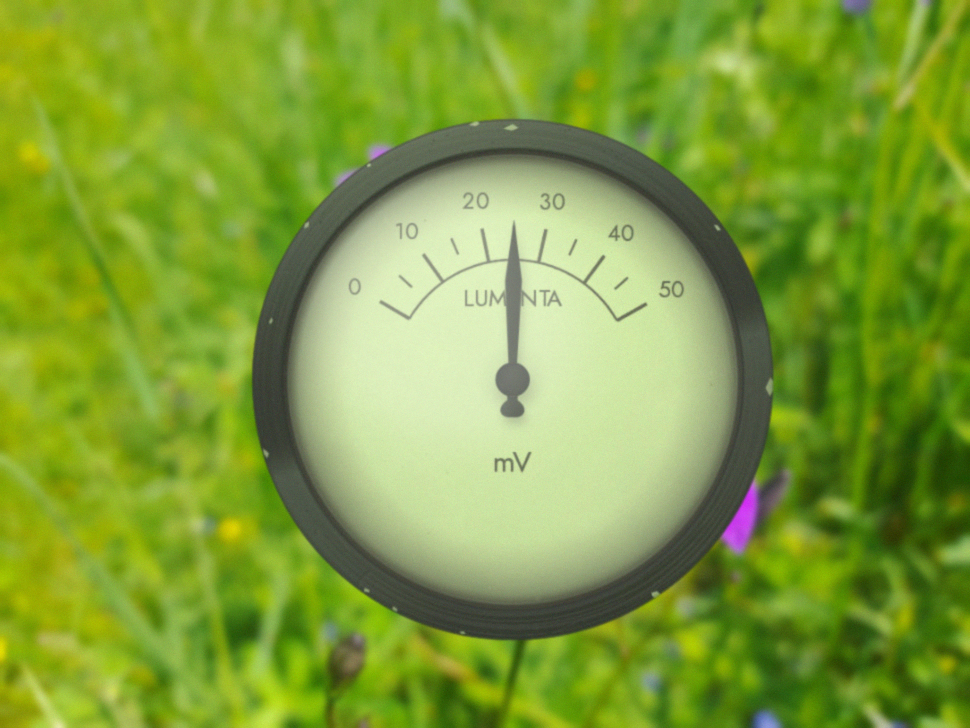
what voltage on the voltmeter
25 mV
